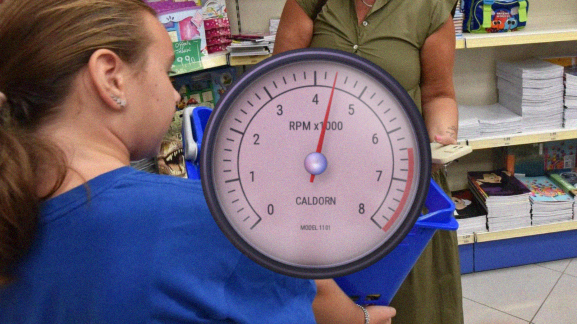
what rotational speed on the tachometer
4400 rpm
